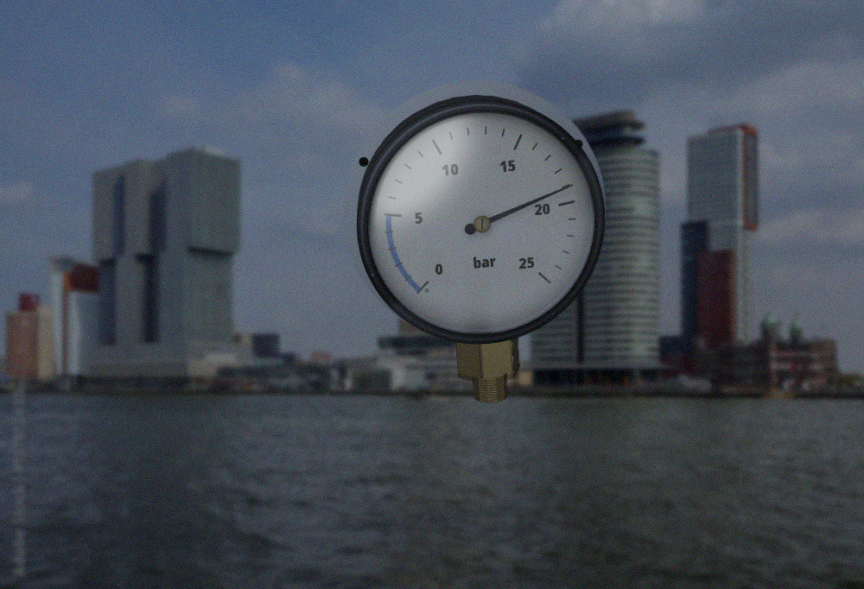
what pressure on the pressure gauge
19 bar
